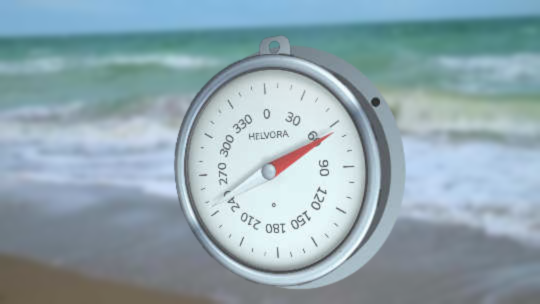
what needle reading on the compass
65 °
